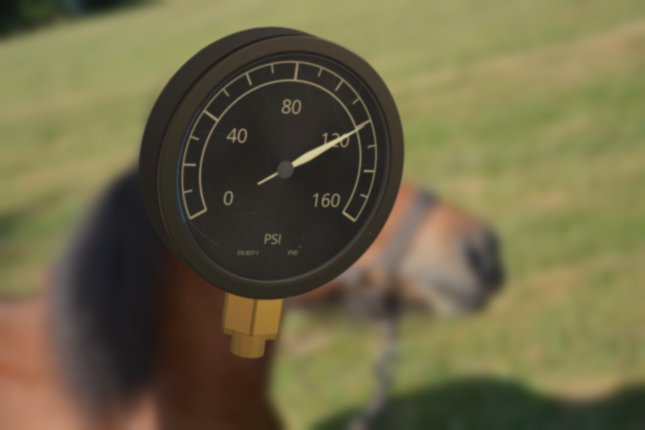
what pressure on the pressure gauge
120 psi
